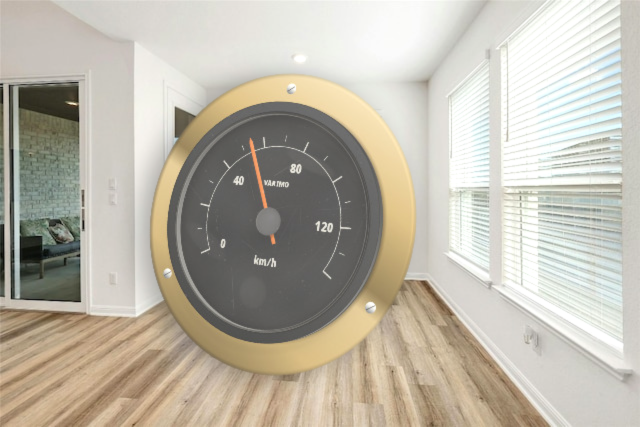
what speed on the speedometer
55 km/h
